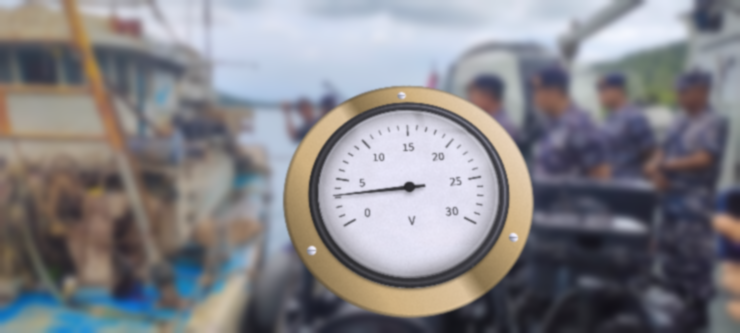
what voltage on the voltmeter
3 V
